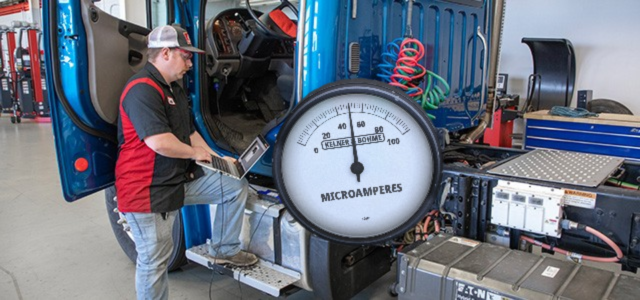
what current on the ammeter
50 µA
